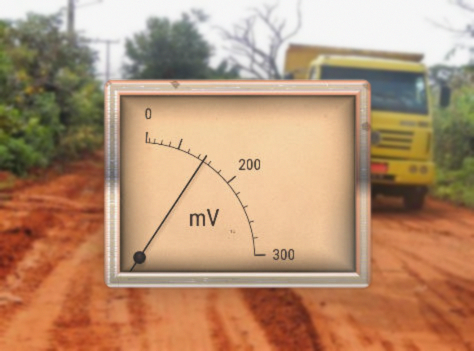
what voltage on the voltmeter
150 mV
